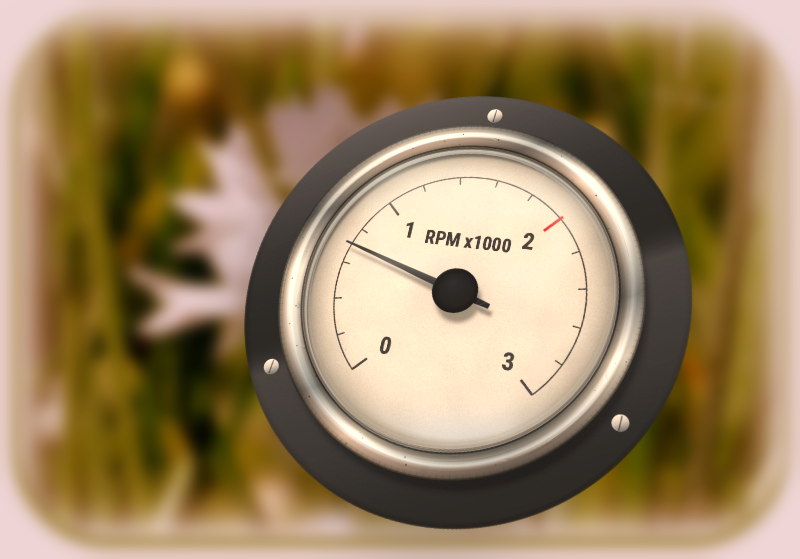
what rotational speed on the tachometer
700 rpm
